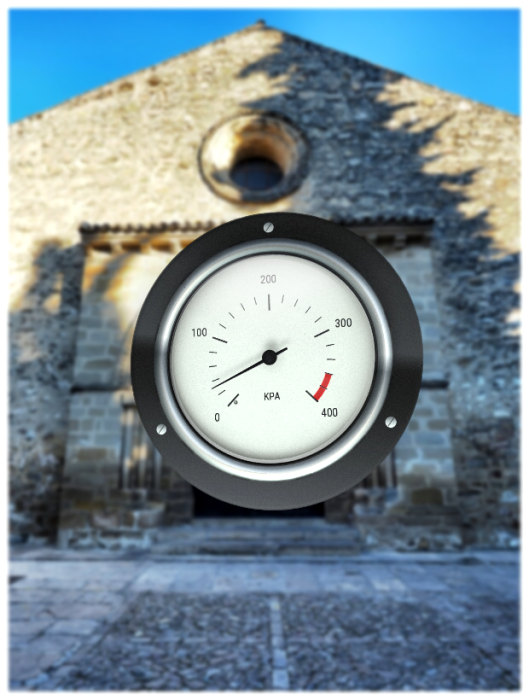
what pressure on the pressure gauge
30 kPa
